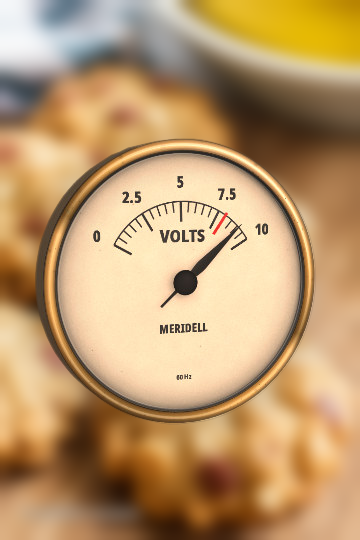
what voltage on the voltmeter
9 V
